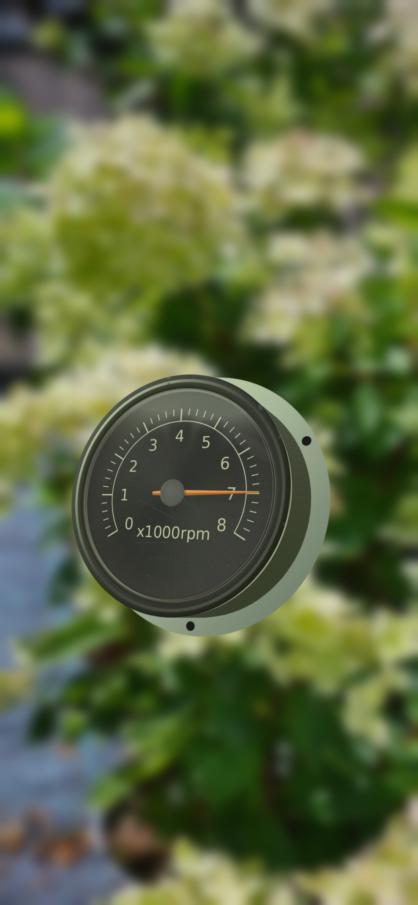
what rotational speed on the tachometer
7000 rpm
